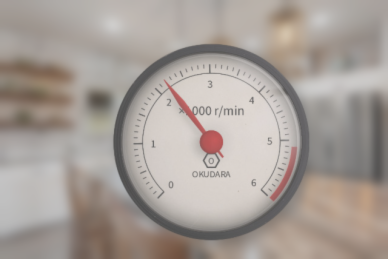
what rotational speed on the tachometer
2200 rpm
